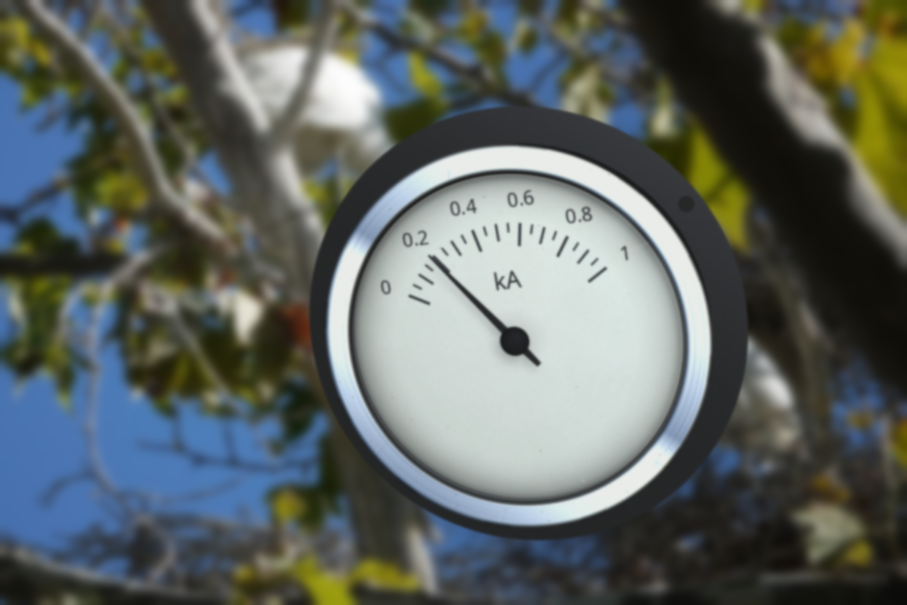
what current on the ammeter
0.2 kA
